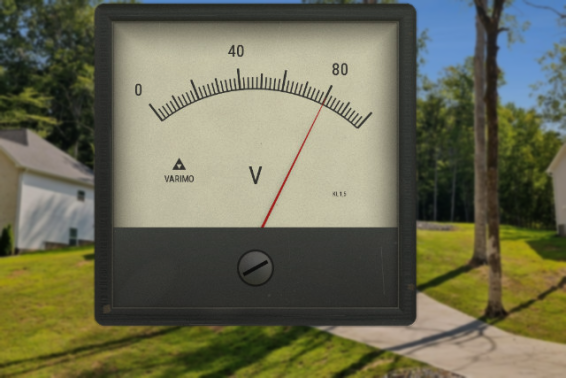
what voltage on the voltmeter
80 V
